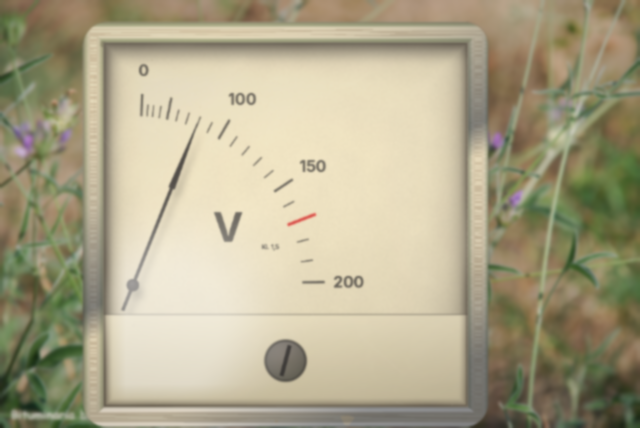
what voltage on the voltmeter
80 V
